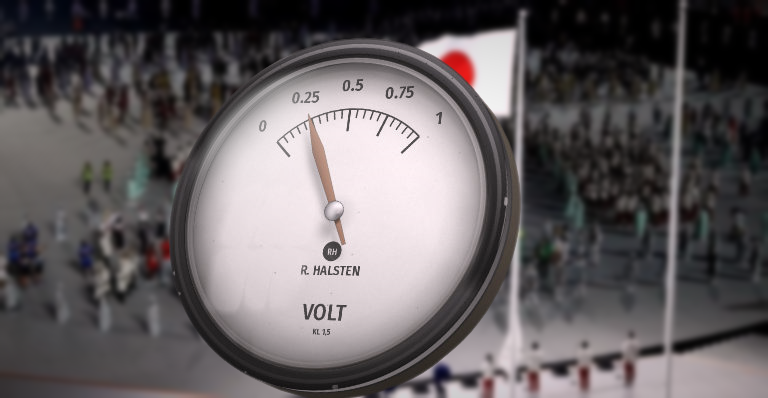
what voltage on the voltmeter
0.25 V
